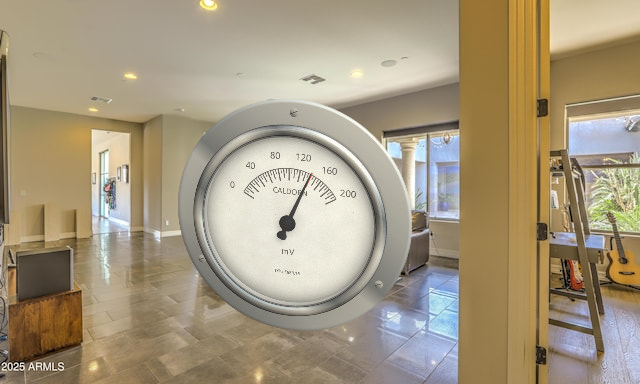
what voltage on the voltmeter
140 mV
